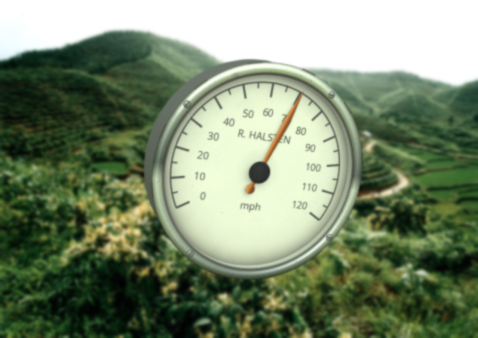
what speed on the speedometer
70 mph
